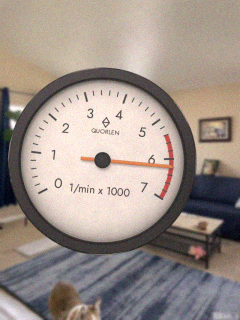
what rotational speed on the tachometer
6200 rpm
